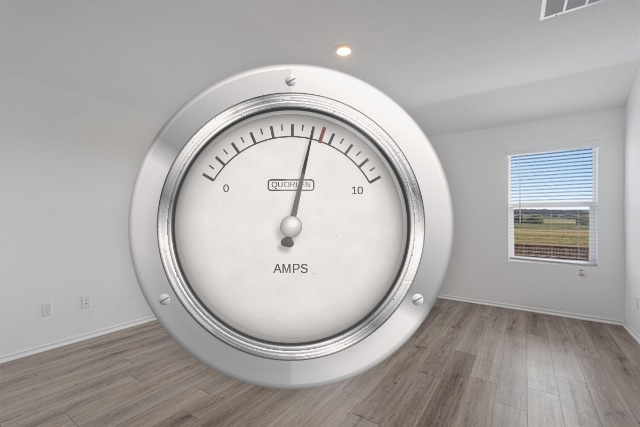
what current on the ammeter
6 A
